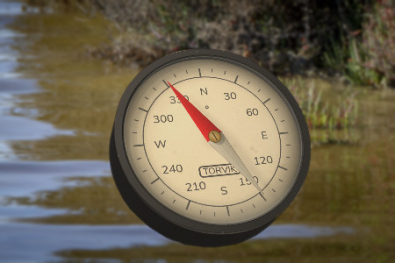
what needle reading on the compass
330 °
